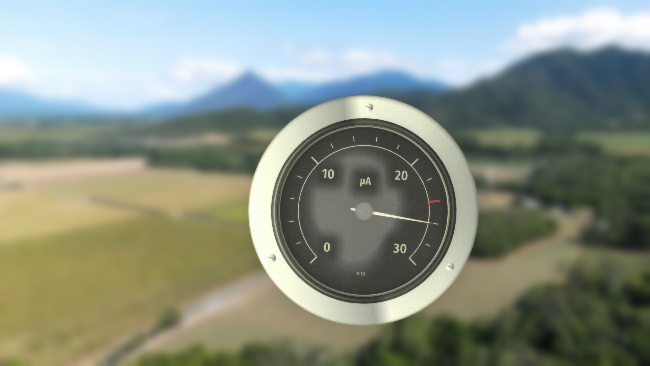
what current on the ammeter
26 µA
